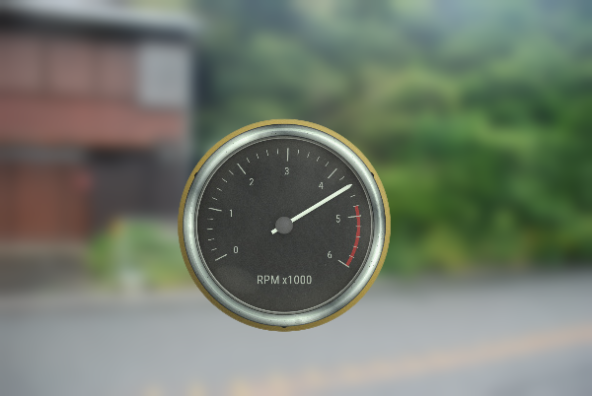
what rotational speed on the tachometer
4400 rpm
